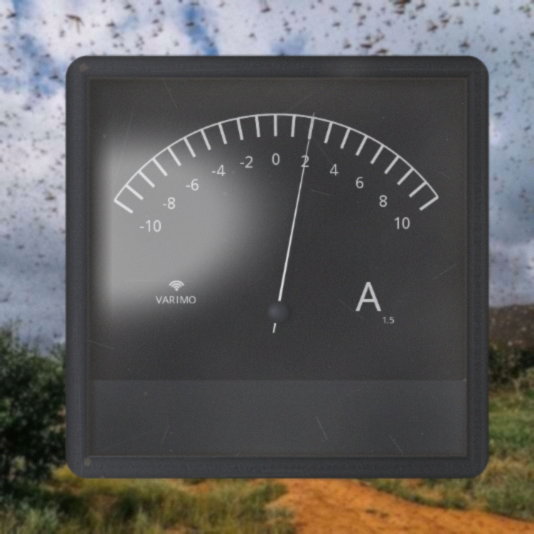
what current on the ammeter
2 A
